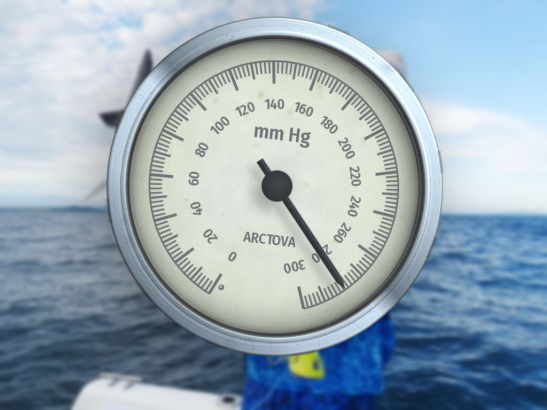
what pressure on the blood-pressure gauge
280 mmHg
